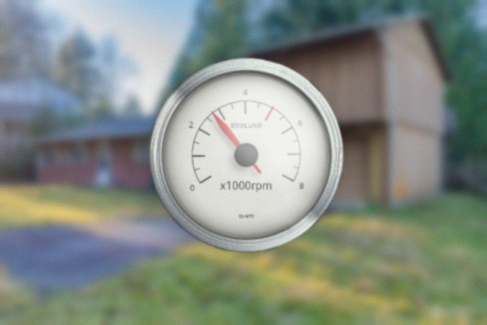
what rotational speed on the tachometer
2750 rpm
